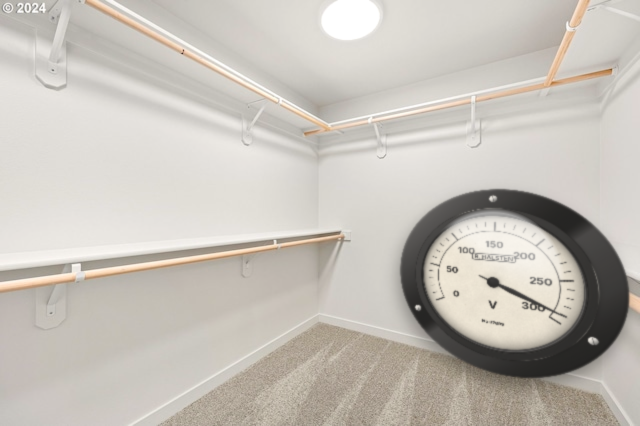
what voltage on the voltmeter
290 V
